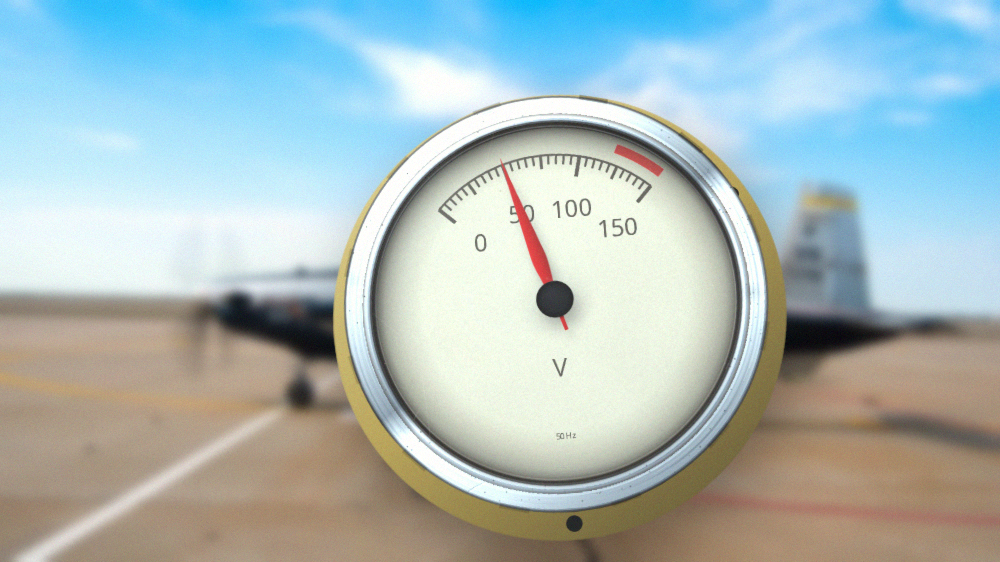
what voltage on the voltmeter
50 V
